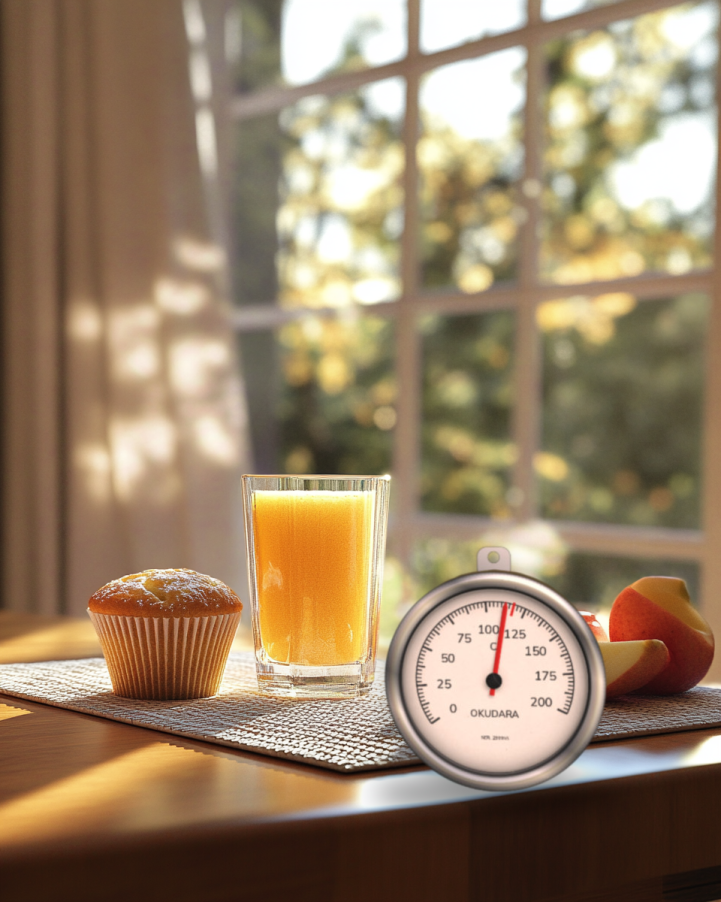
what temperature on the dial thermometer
112.5 °C
